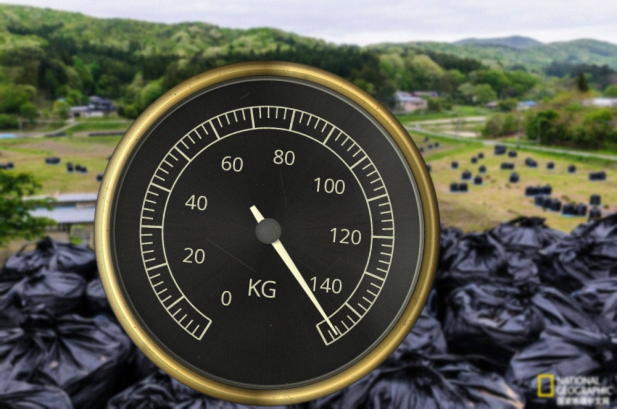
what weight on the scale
147 kg
